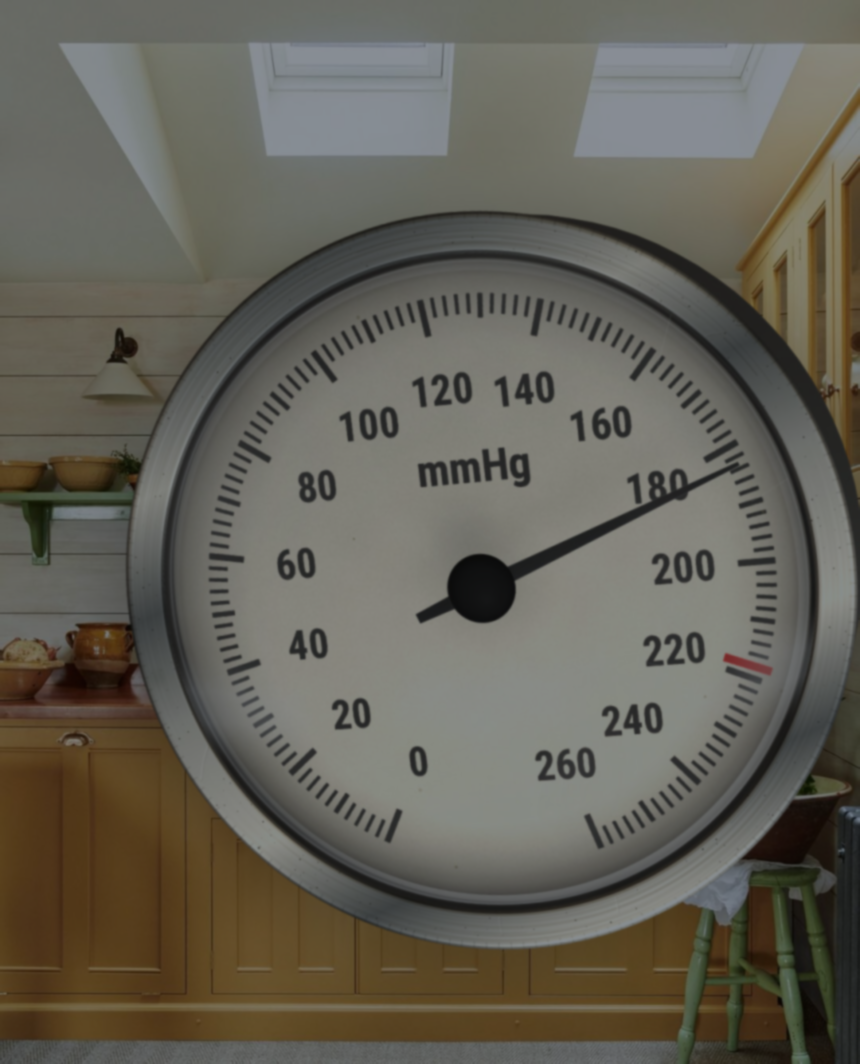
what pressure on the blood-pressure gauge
183 mmHg
